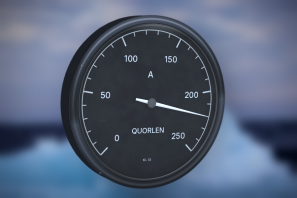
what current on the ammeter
220 A
